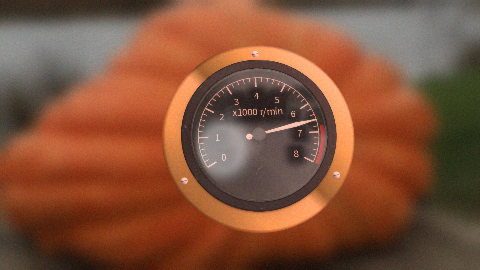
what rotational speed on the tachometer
6600 rpm
